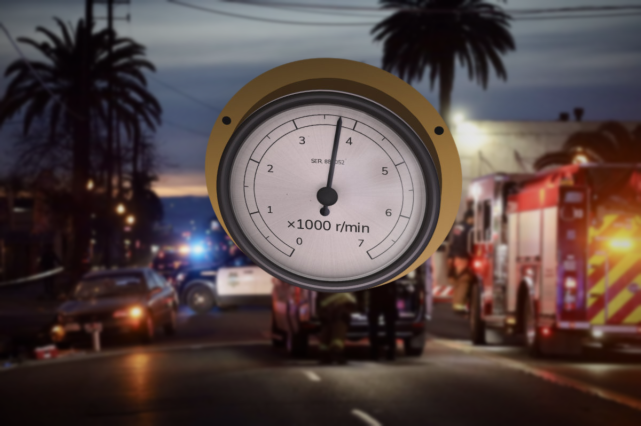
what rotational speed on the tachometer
3750 rpm
